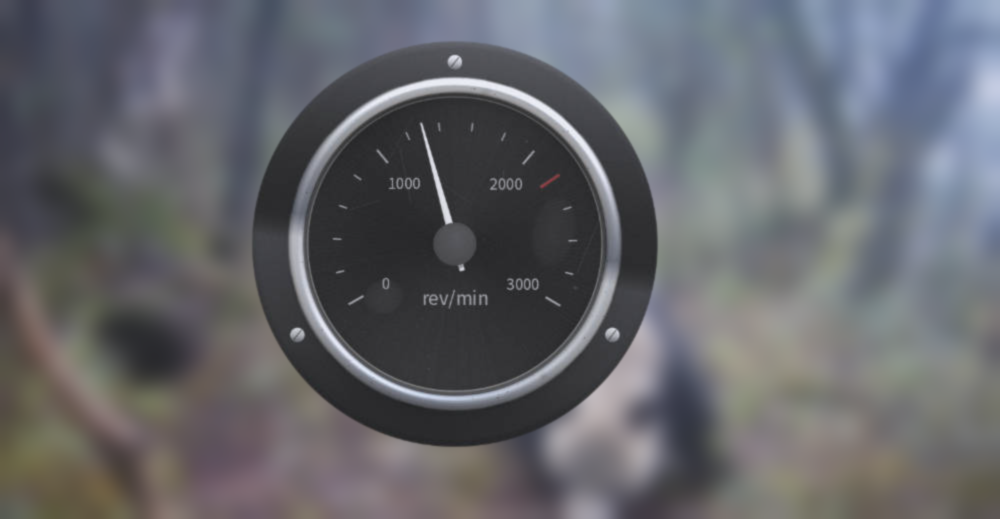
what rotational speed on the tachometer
1300 rpm
